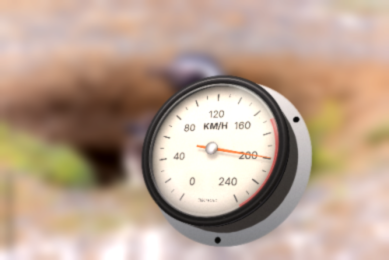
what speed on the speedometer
200 km/h
